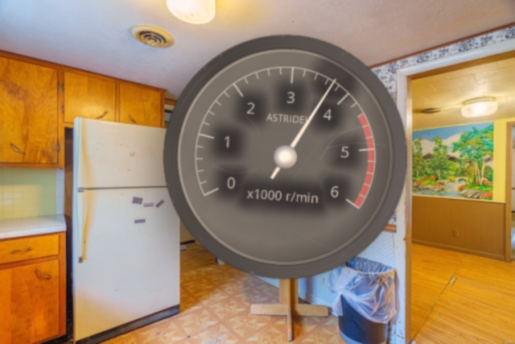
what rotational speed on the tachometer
3700 rpm
